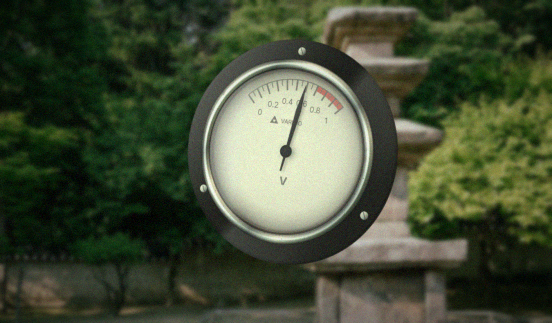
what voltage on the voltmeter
0.6 V
